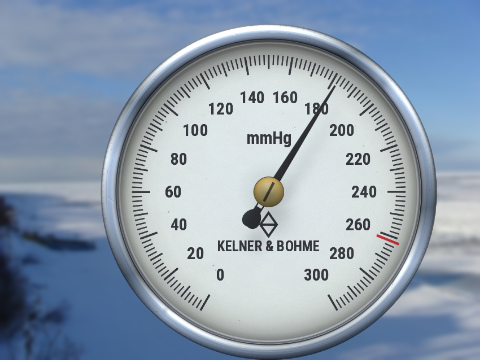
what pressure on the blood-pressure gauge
182 mmHg
